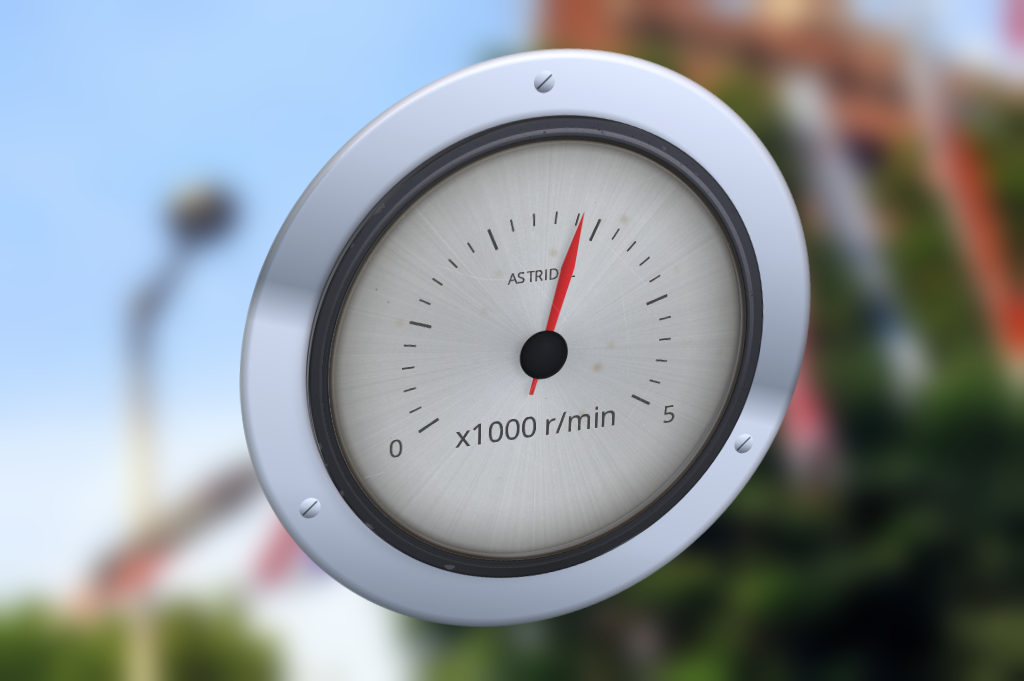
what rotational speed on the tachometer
2800 rpm
